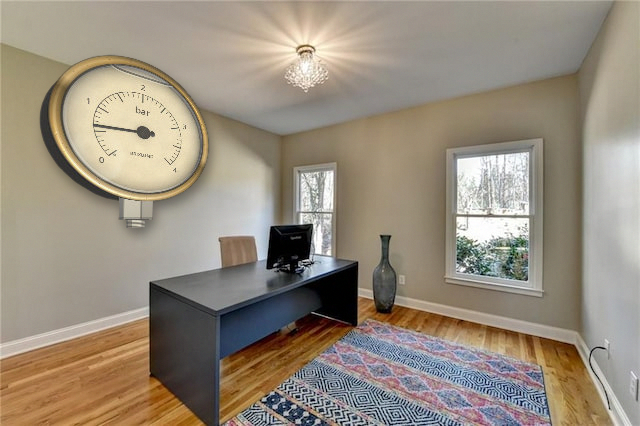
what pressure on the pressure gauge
0.6 bar
